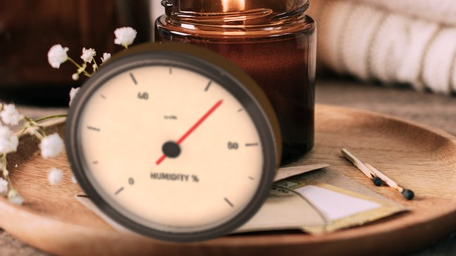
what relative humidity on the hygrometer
65 %
